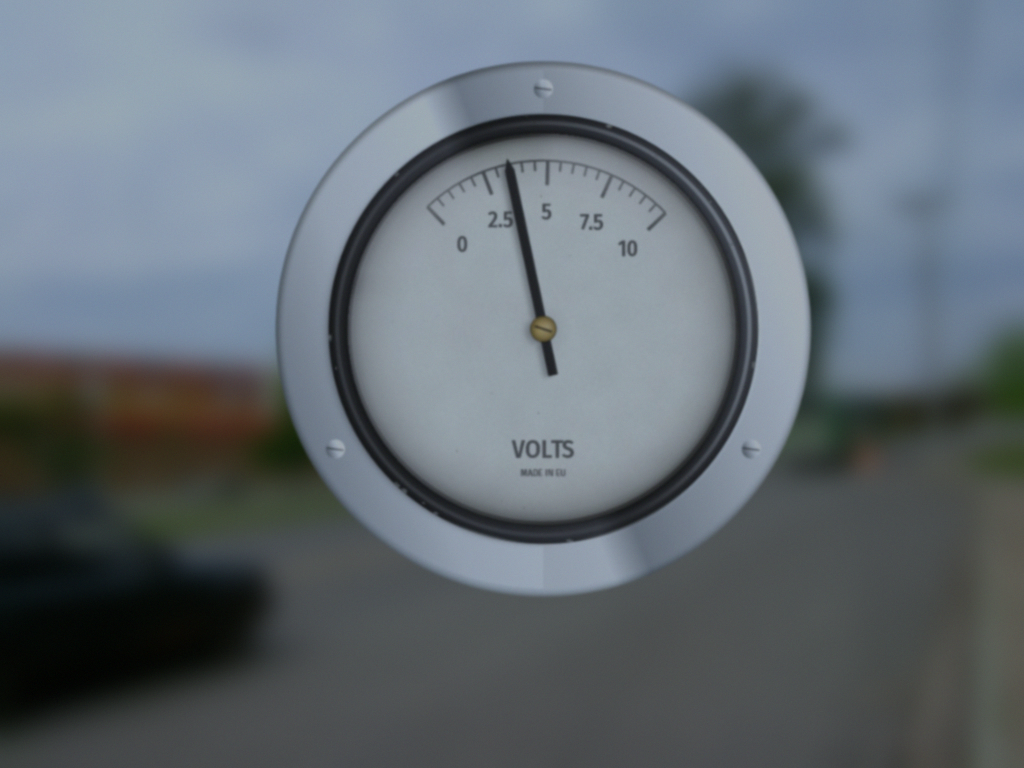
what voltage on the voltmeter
3.5 V
